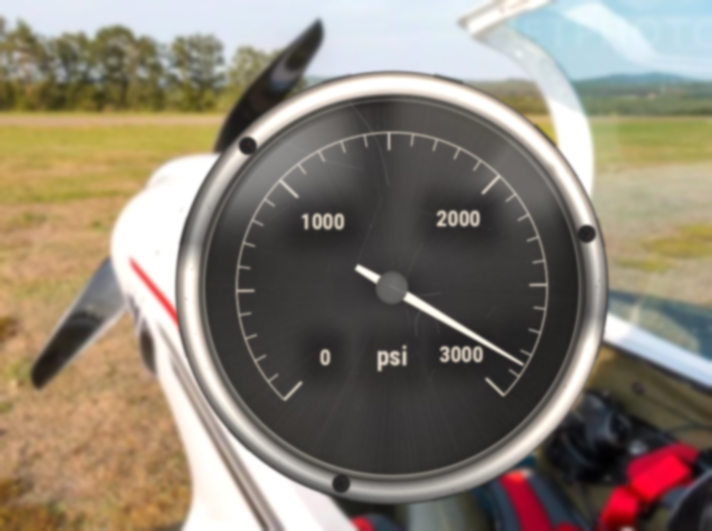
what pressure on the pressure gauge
2850 psi
